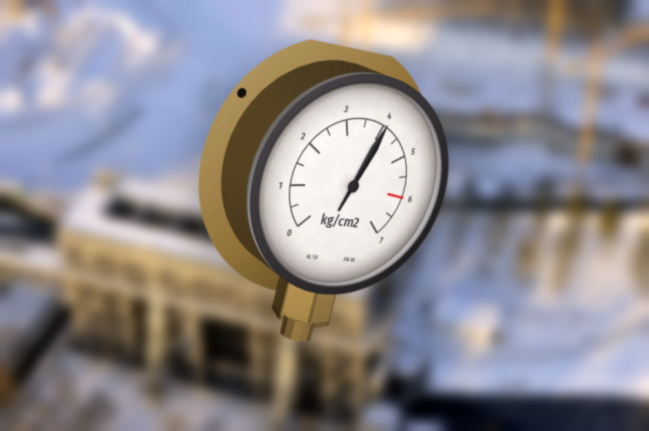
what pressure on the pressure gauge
4 kg/cm²
